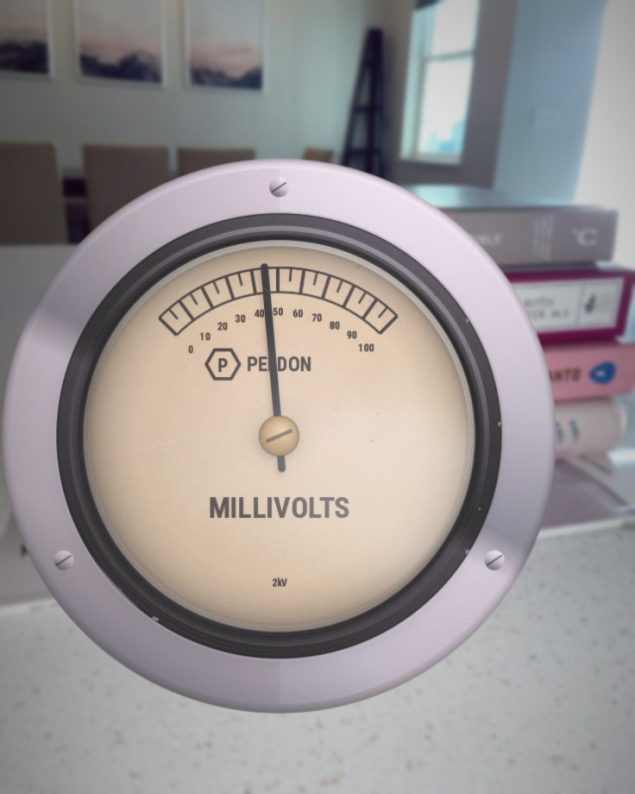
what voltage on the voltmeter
45 mV
